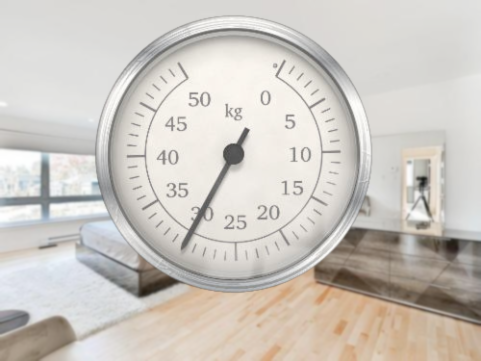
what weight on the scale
30 kg
